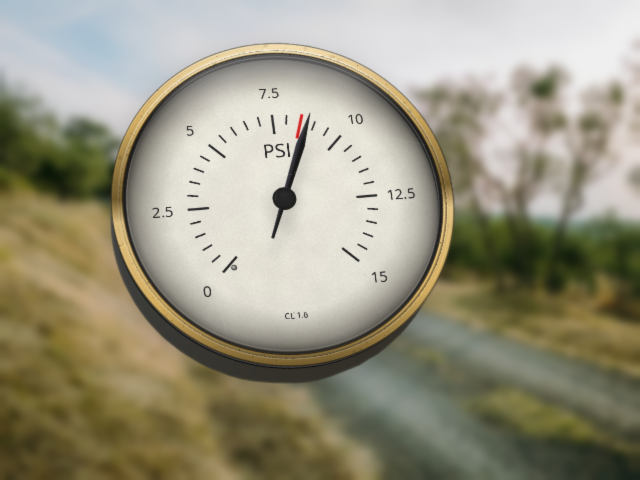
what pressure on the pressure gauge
8.75 psi
